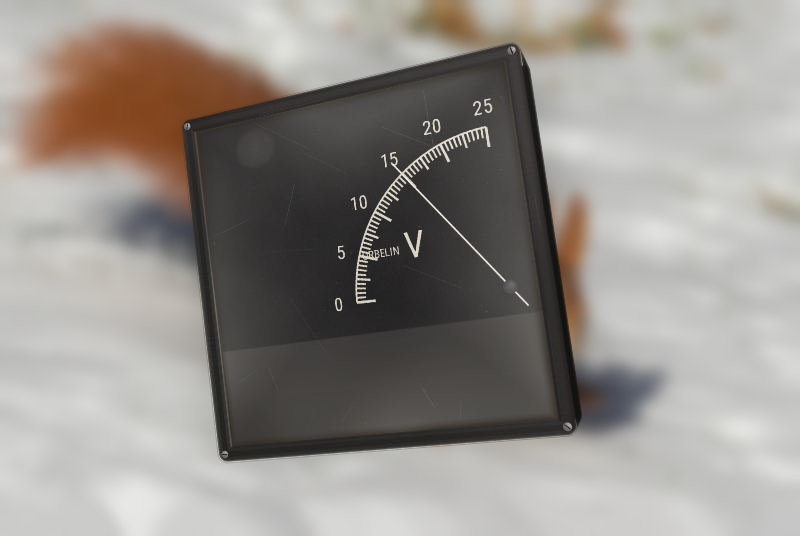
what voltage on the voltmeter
15 V
